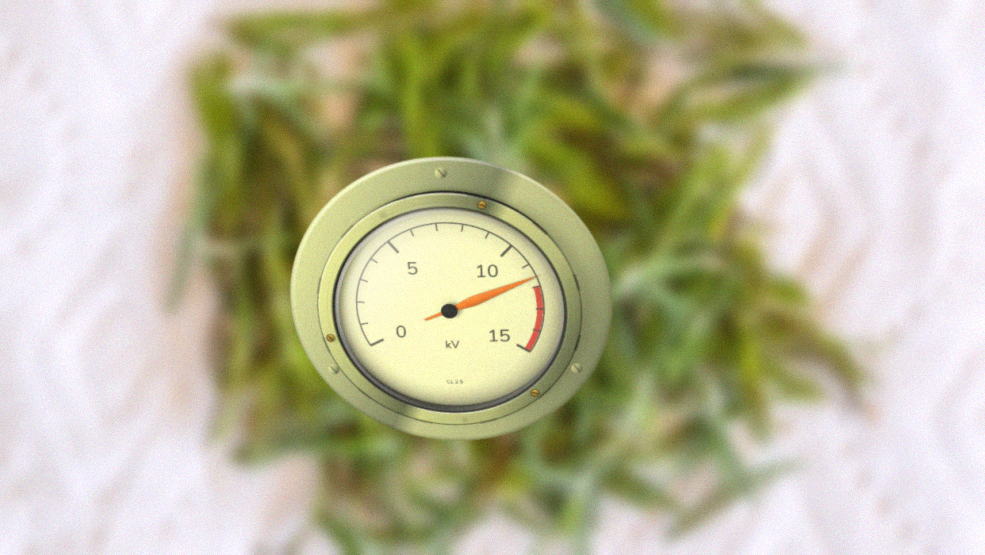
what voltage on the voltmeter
11.5 kV
